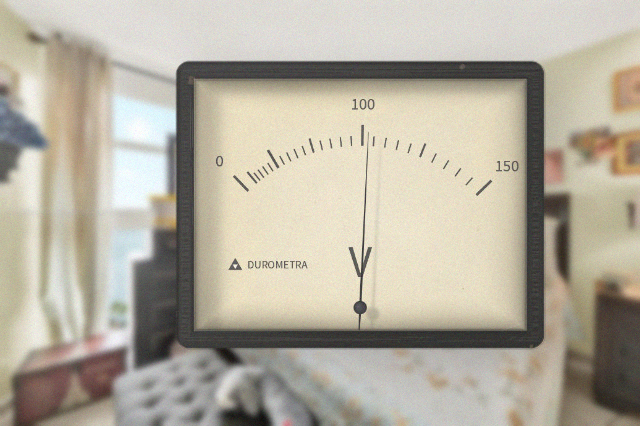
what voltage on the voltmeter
102.5 V
